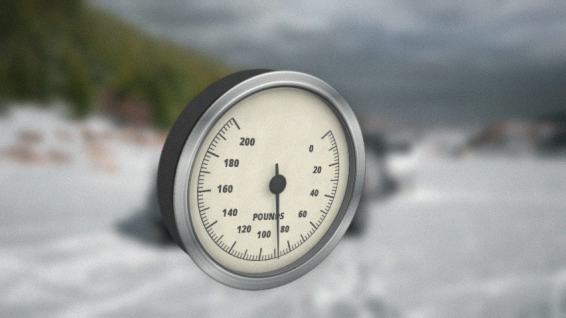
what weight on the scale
90 lb
